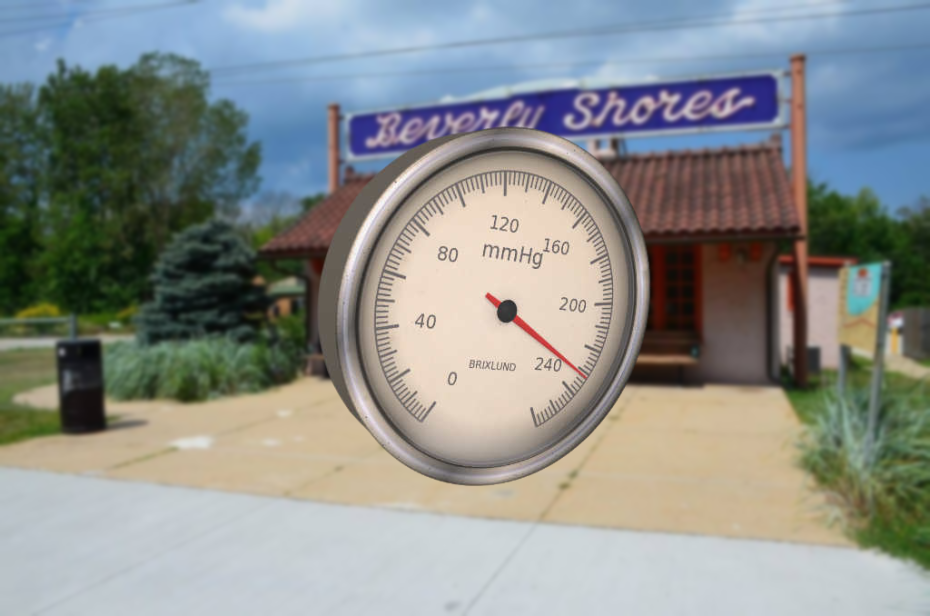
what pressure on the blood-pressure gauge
232 mmHg
